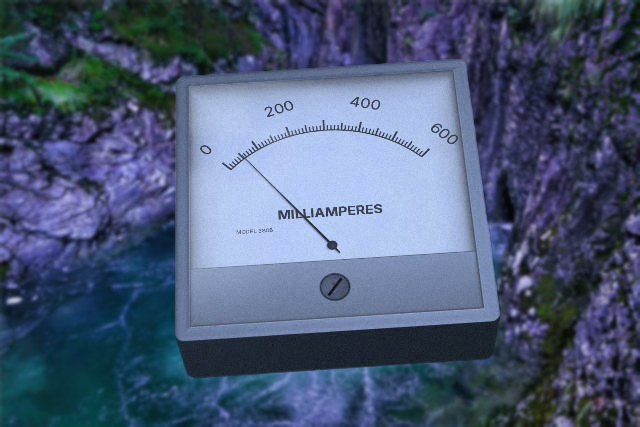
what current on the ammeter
50 mA
